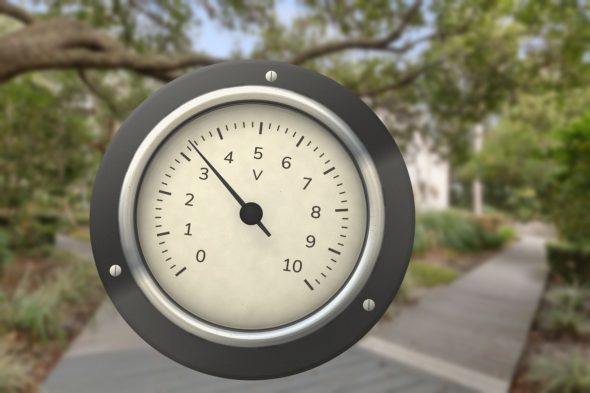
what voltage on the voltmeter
3.3 V
